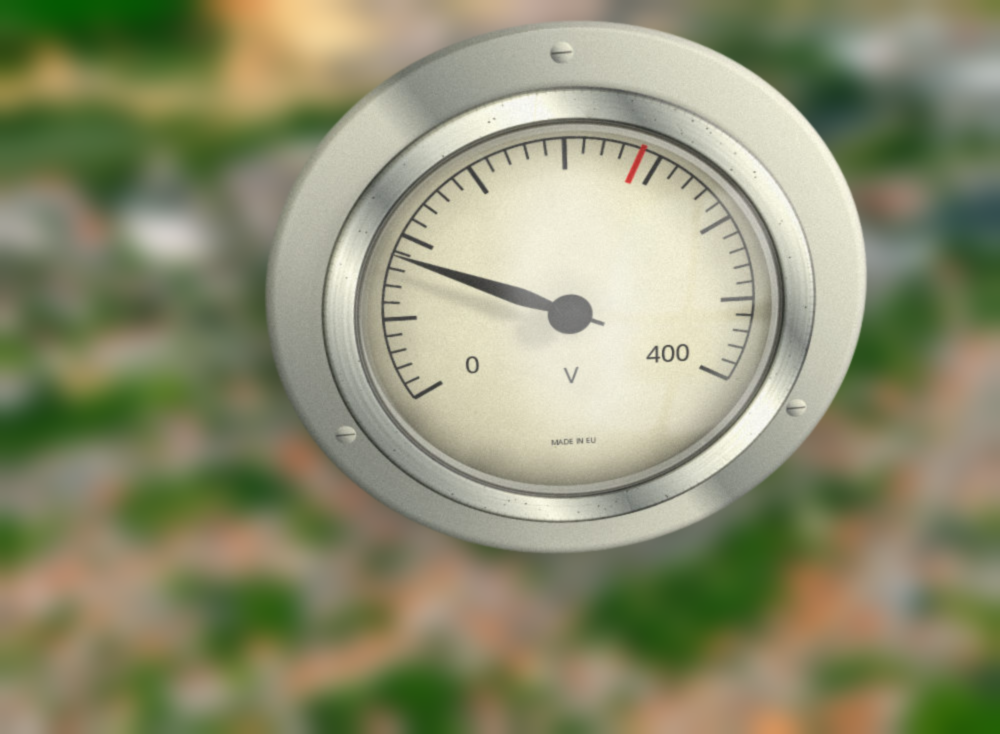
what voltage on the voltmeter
90 V
